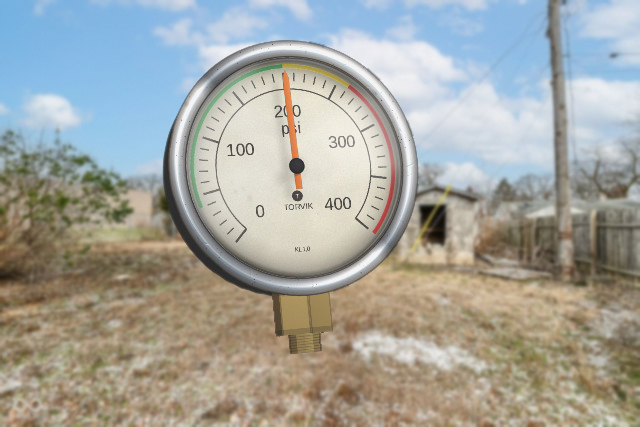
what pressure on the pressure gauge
200 psi
